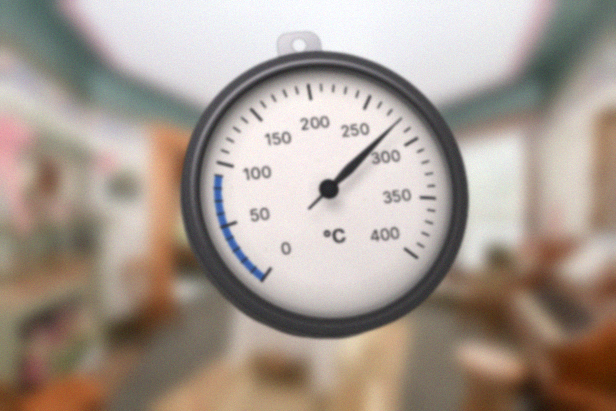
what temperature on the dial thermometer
280 °C
